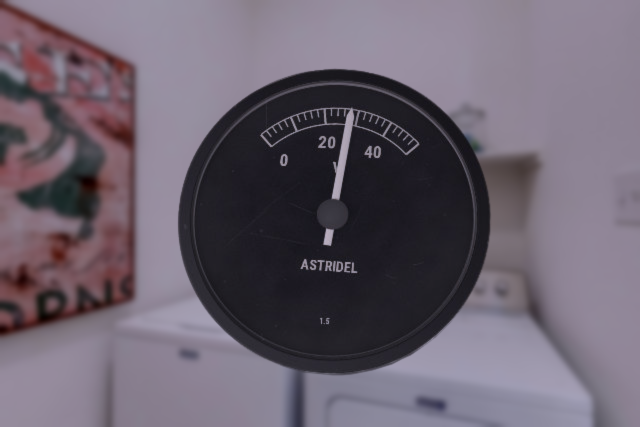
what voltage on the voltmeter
28 V
